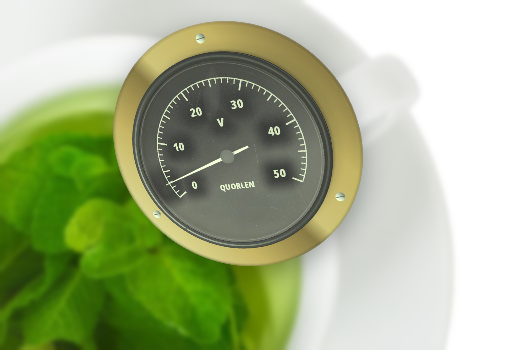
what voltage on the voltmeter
3 V
